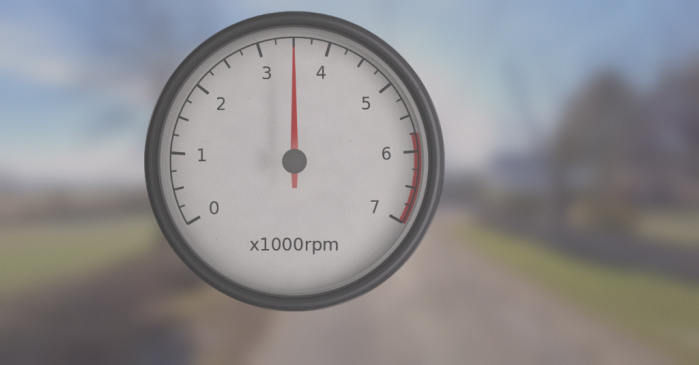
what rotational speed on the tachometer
3500 rpm
